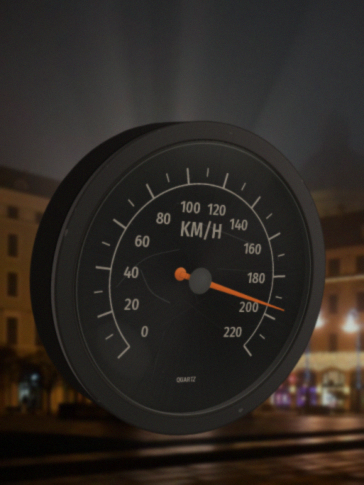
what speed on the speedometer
195 km/h
